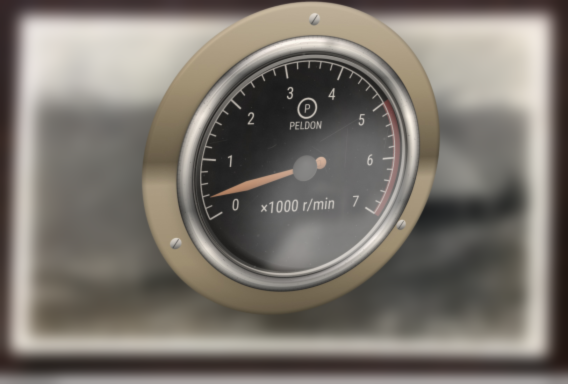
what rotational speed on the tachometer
400 rpm
